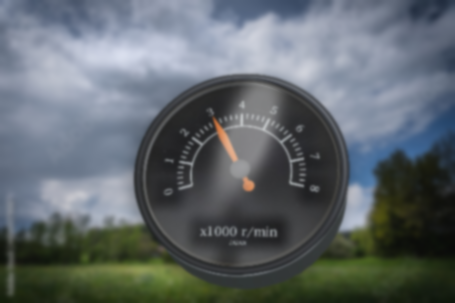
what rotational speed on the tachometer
3000 rpm
